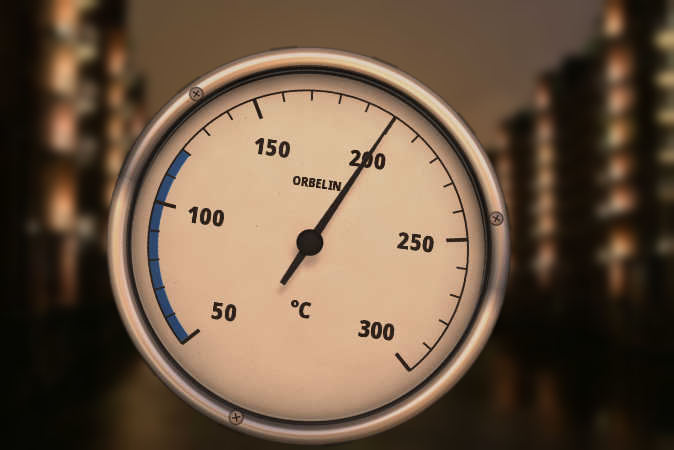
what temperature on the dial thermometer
200 °C
